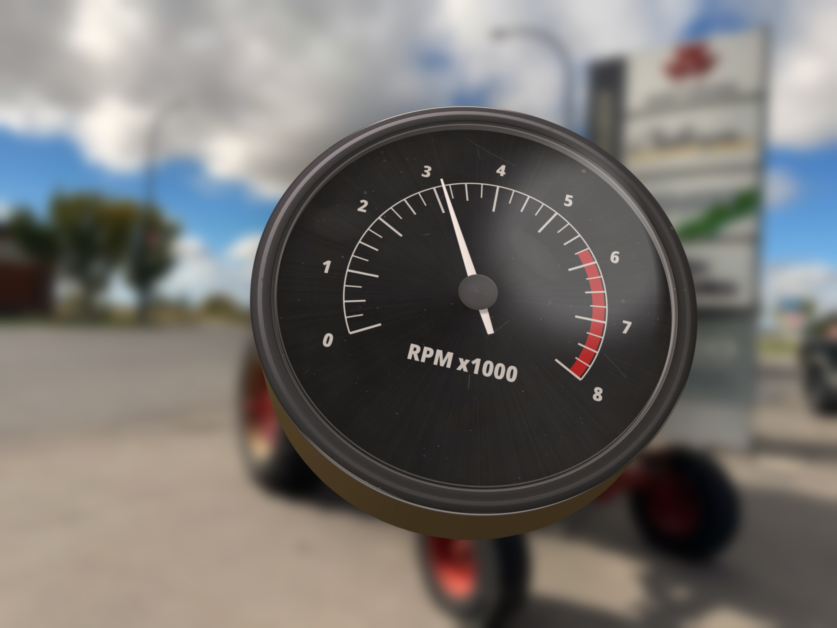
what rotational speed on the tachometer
3125 rpm
